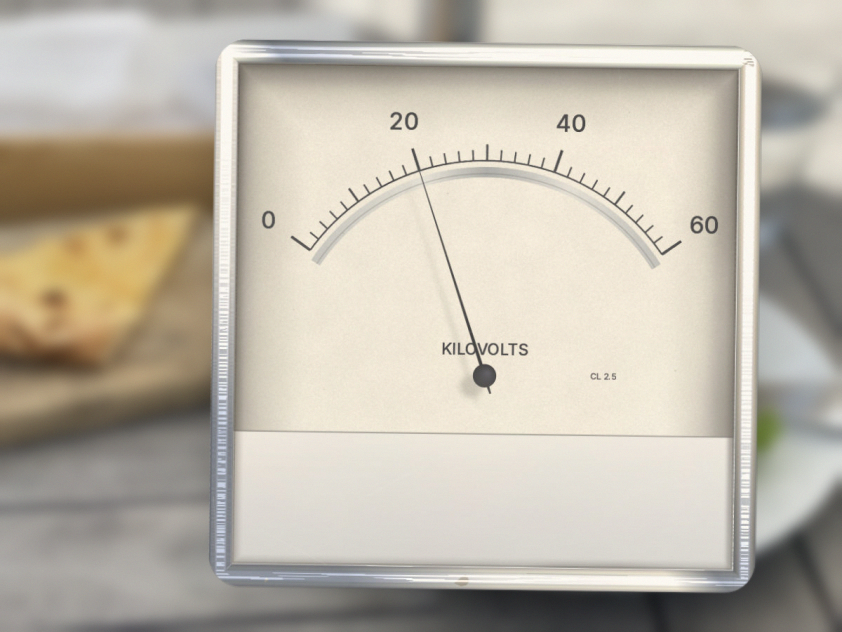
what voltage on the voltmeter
20 kV
